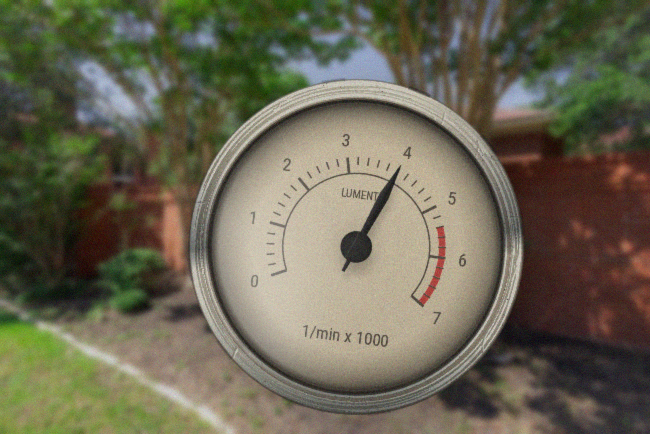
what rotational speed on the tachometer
4000 rpm
